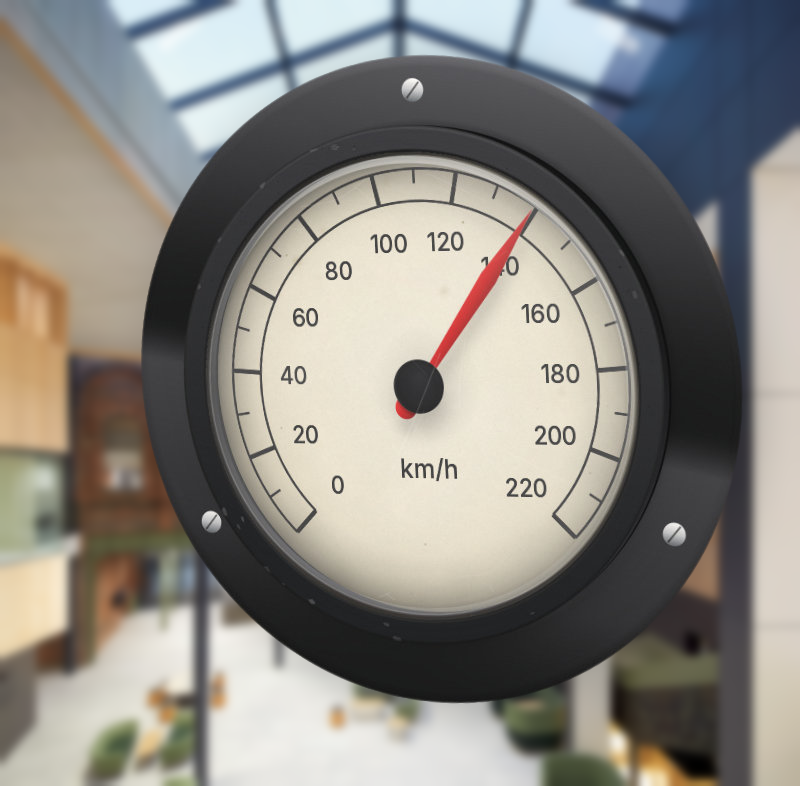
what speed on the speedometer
140 km/h
